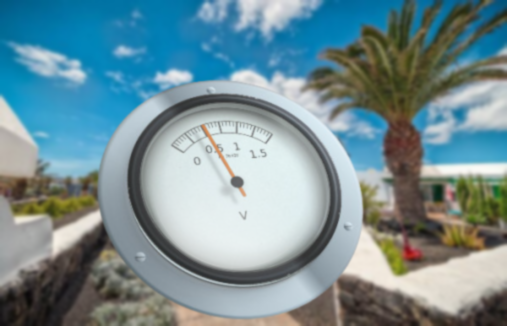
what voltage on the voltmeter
0.5 V
